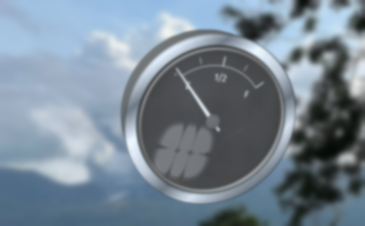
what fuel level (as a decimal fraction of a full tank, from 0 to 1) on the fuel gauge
0
